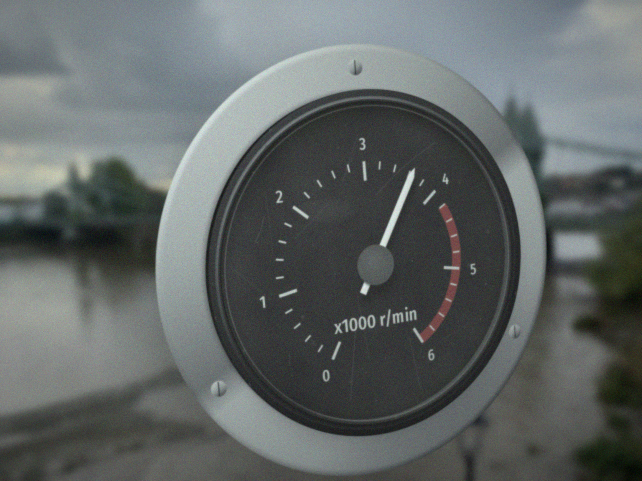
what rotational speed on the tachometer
3600 rpm
